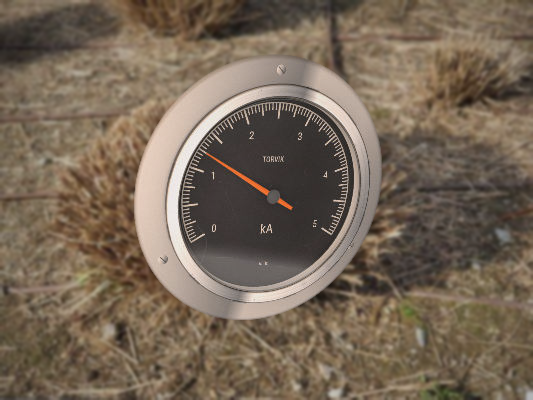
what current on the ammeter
1.25 kA
